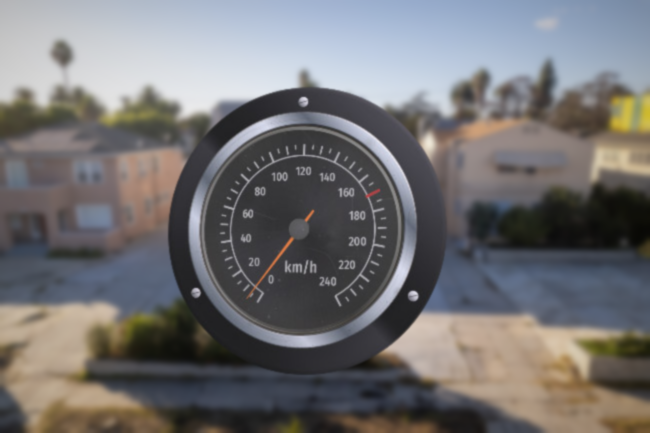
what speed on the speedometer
5 km/h
